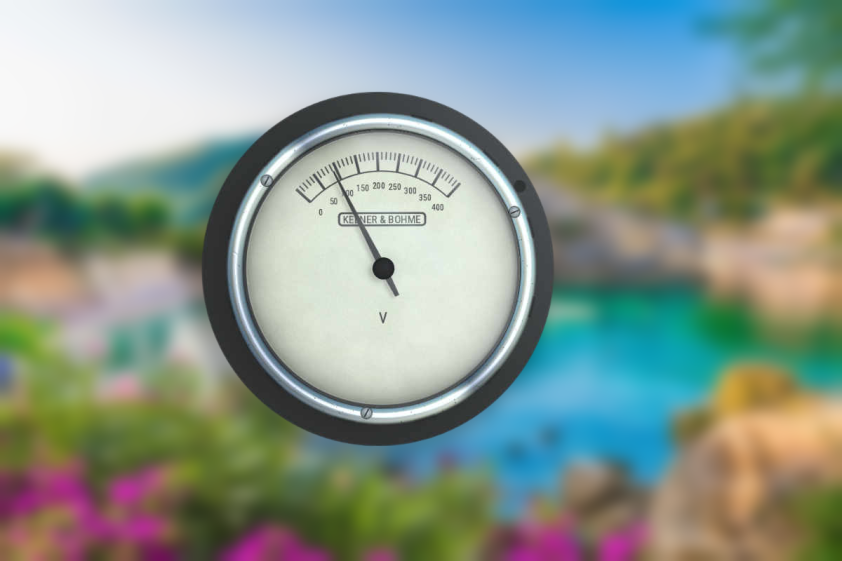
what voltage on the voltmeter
90 V
